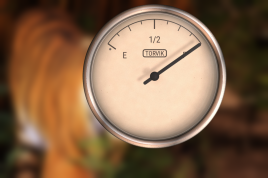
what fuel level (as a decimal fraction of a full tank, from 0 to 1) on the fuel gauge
1
